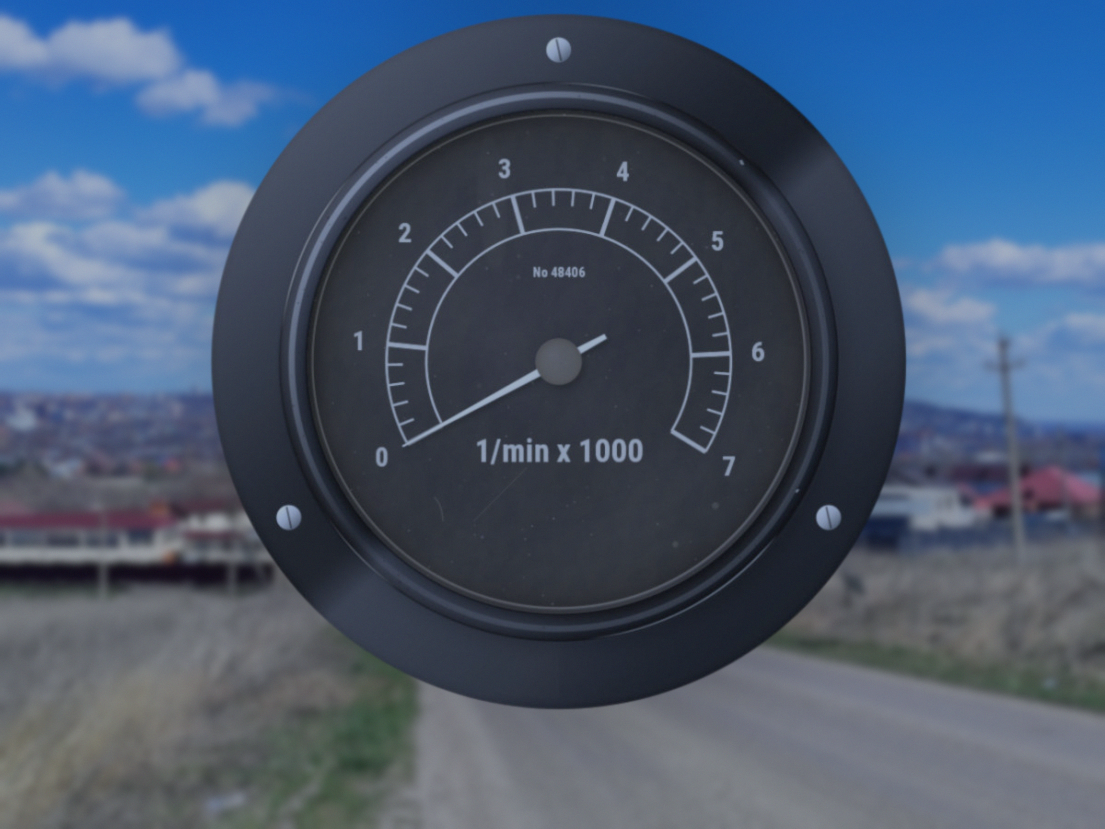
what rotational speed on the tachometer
0 rpm
